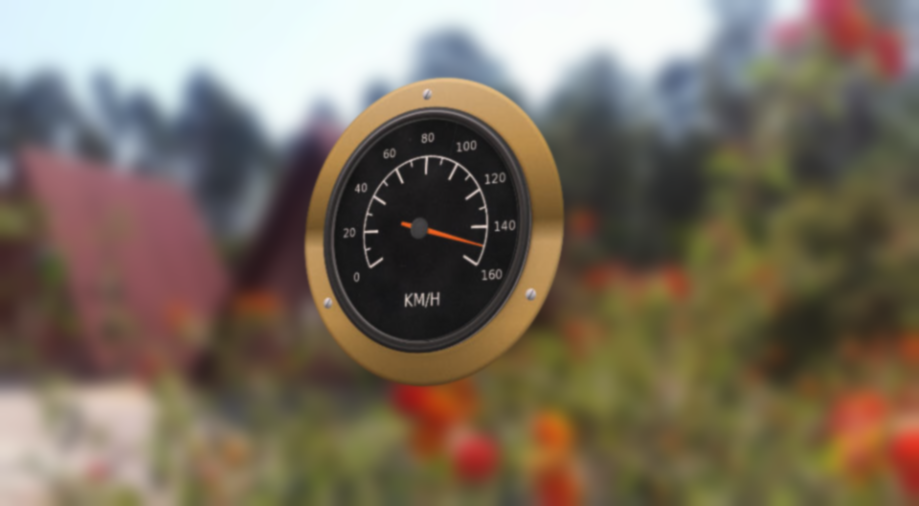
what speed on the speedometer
150 km/h
